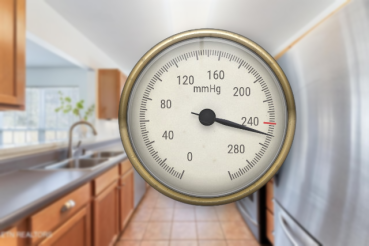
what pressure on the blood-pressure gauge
250 mmHg
